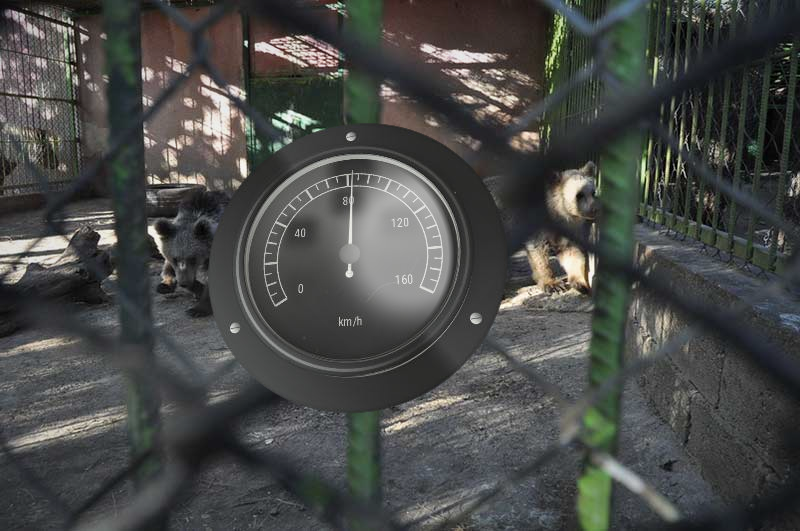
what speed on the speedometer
82.5 km/h
